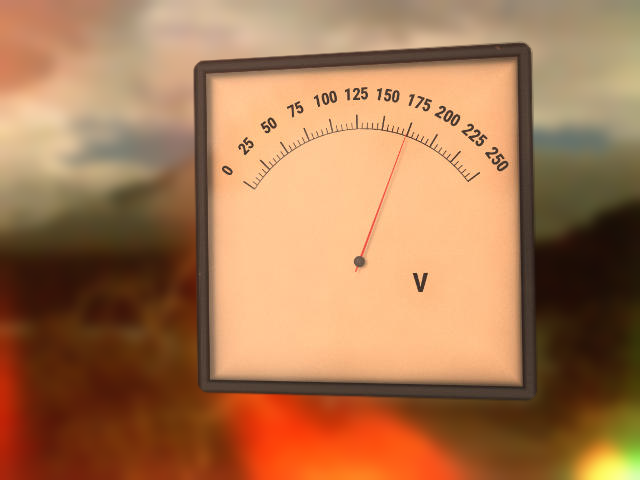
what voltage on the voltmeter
175 V
